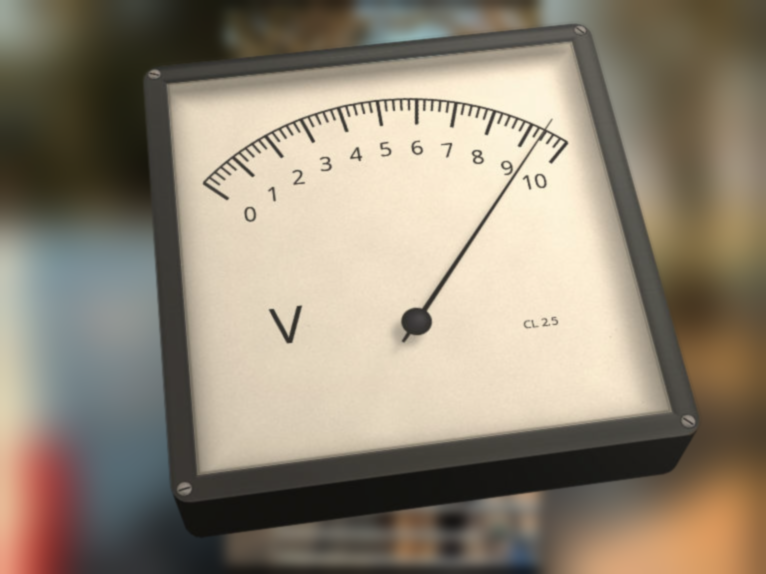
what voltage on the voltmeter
9.4 V
